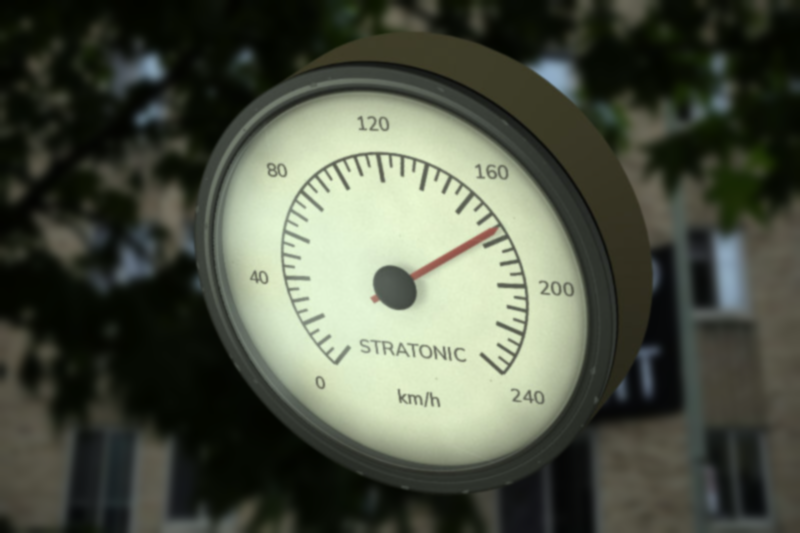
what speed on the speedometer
175 km/h
